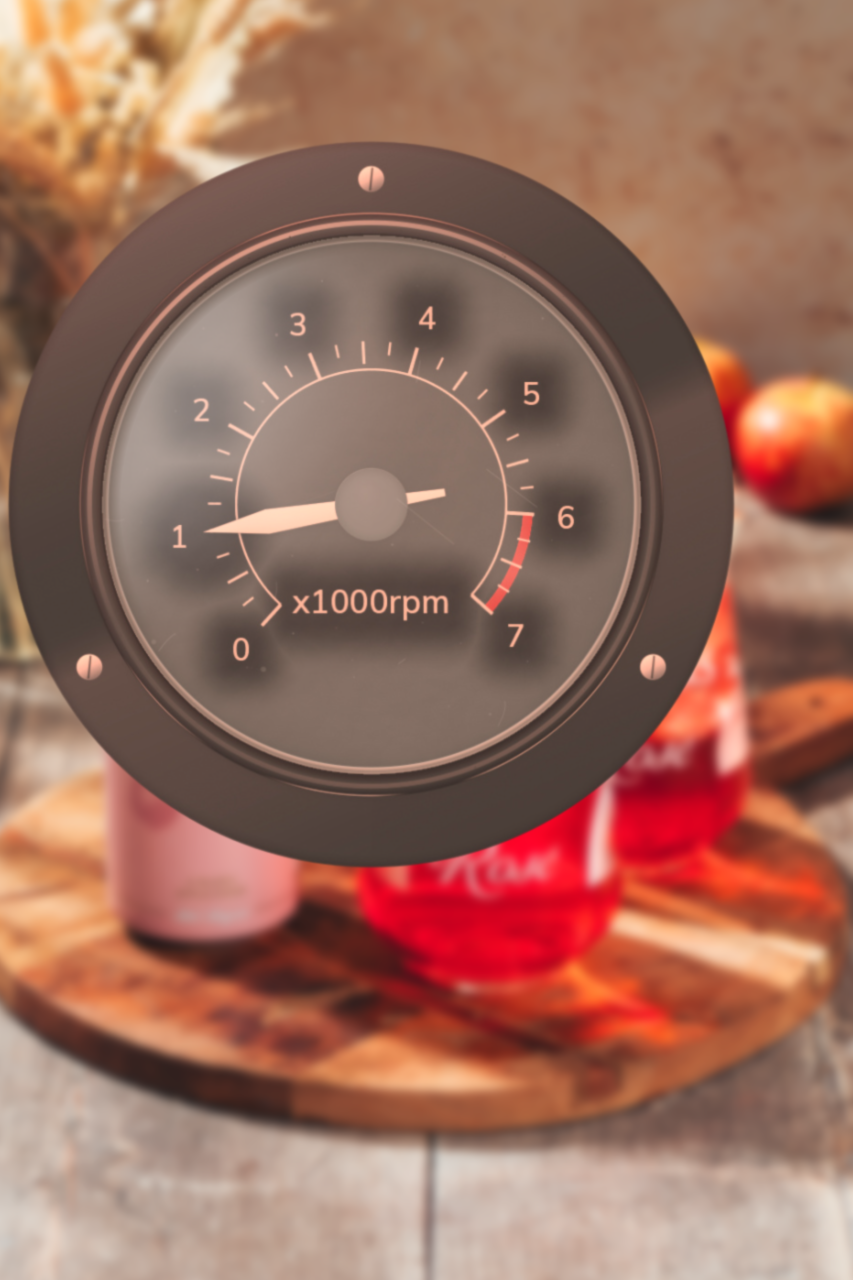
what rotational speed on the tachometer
1000 rpm
